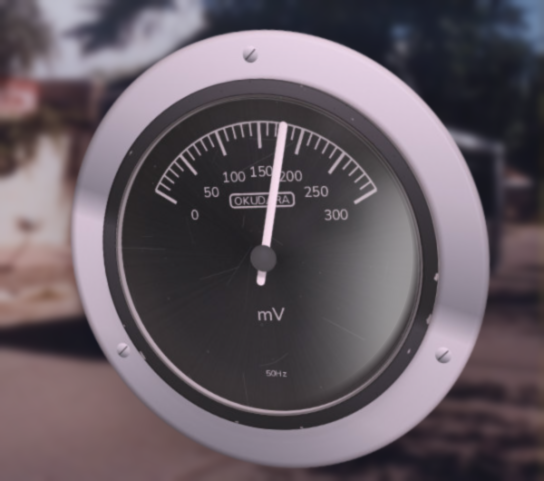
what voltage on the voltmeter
180 mV
